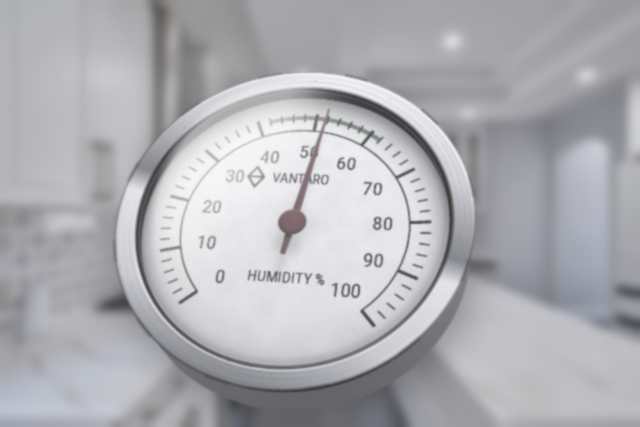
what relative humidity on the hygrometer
52 %
